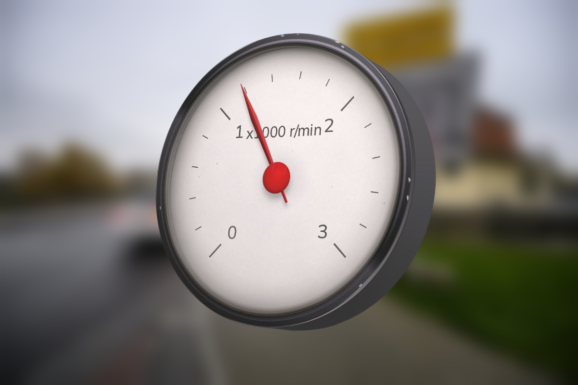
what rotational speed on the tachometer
1200 rpm
